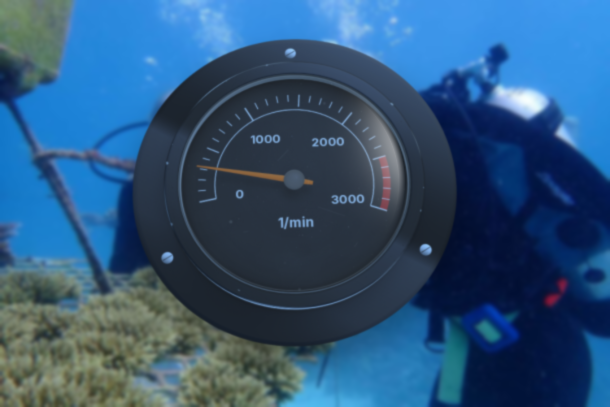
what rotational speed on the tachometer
300 rpm
